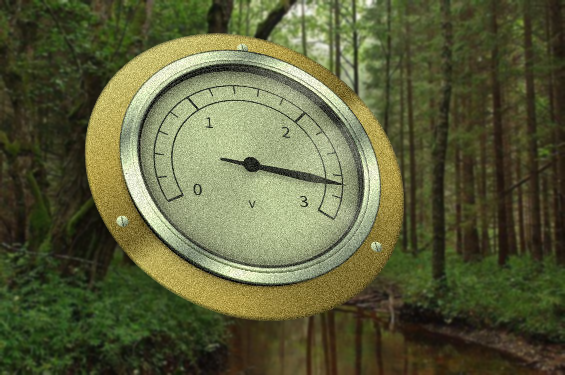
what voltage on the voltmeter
2.7 V
